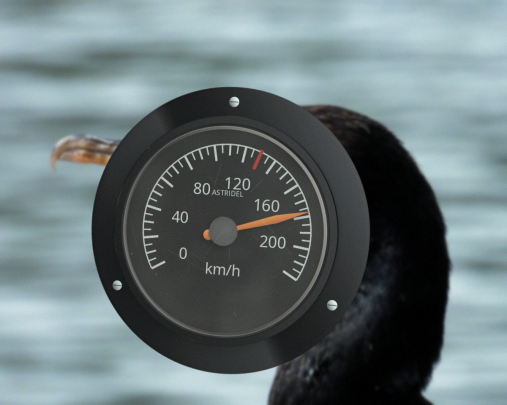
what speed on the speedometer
177.5 km/h
